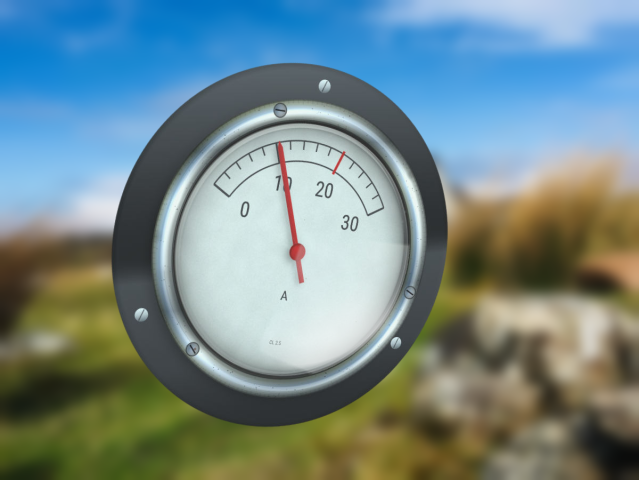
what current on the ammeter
10 A
